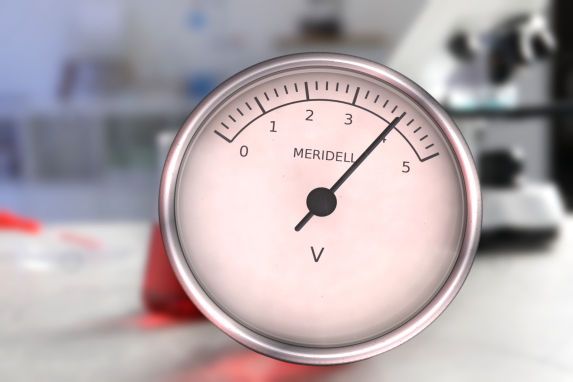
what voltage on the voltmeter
4 V
